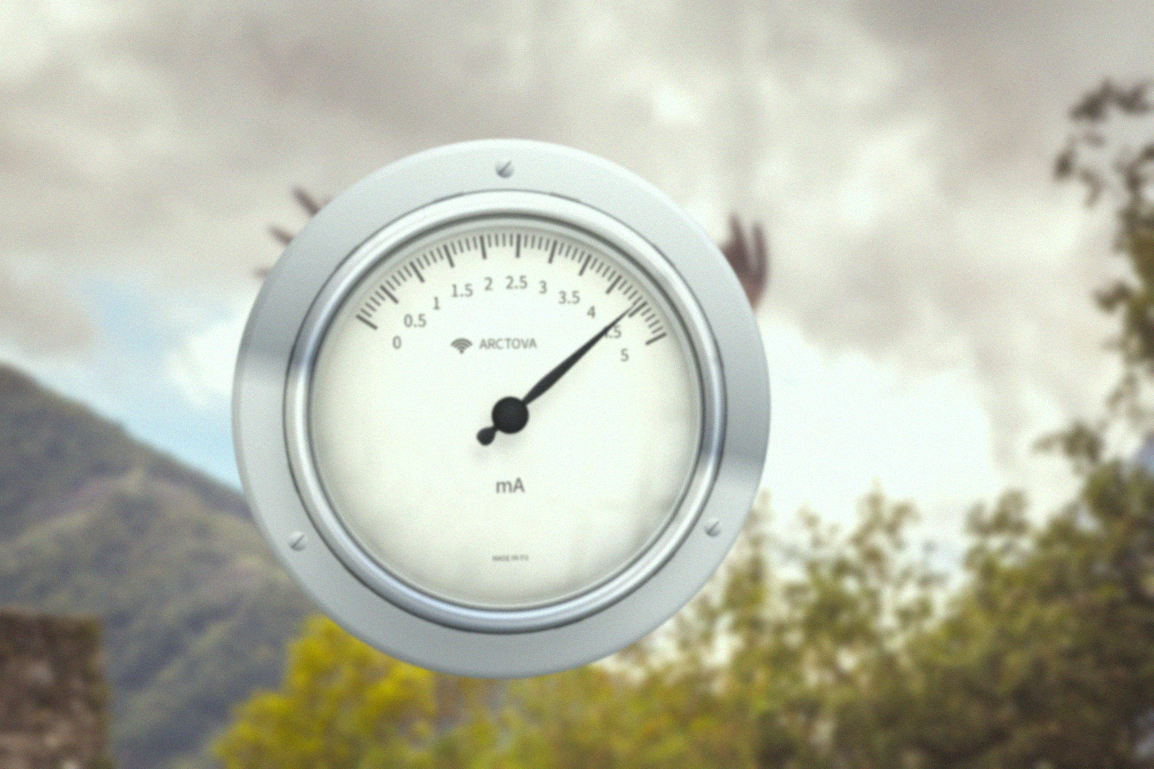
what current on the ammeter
4.4 mA
